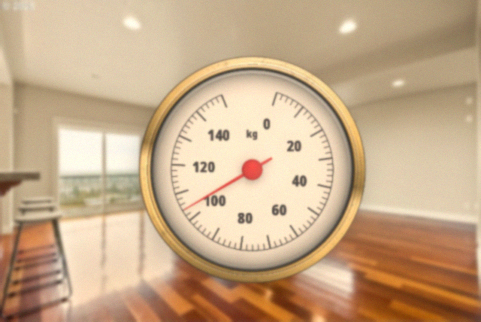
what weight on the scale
104 kg
